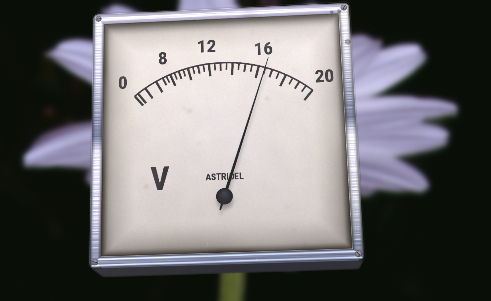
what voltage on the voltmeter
16.5 V
